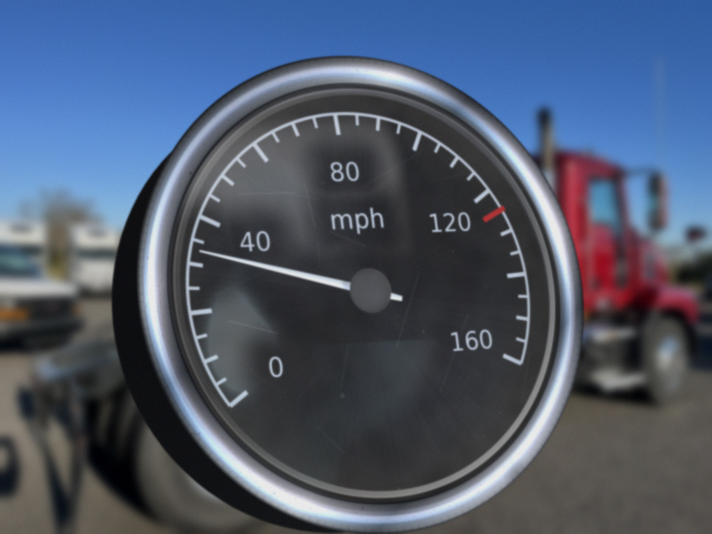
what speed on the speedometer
32.5 mph
